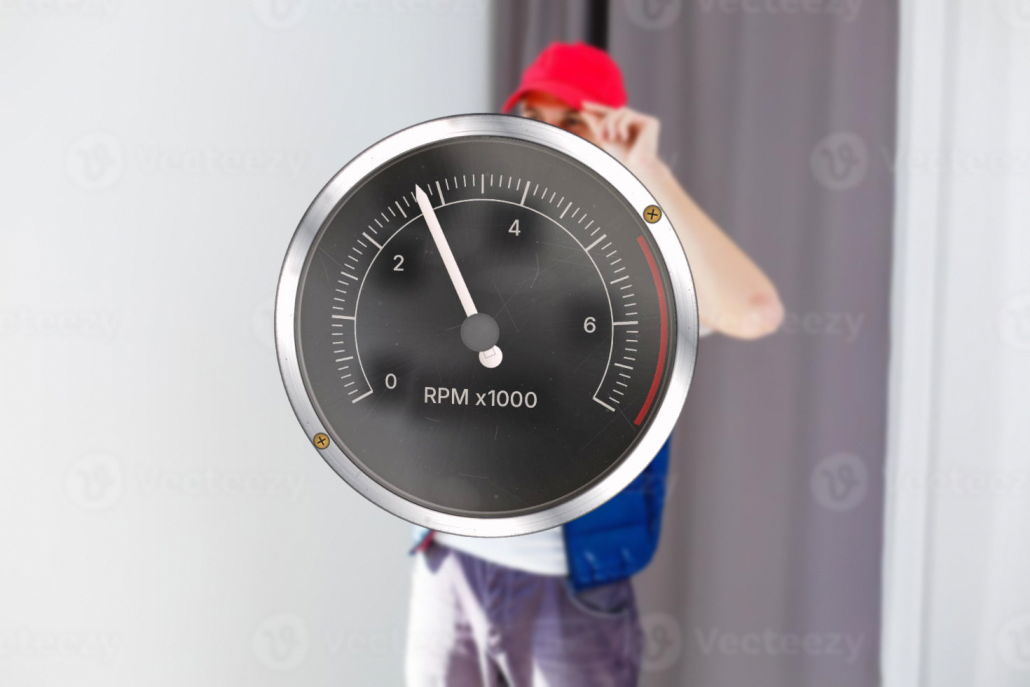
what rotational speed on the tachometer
2800 rpm
